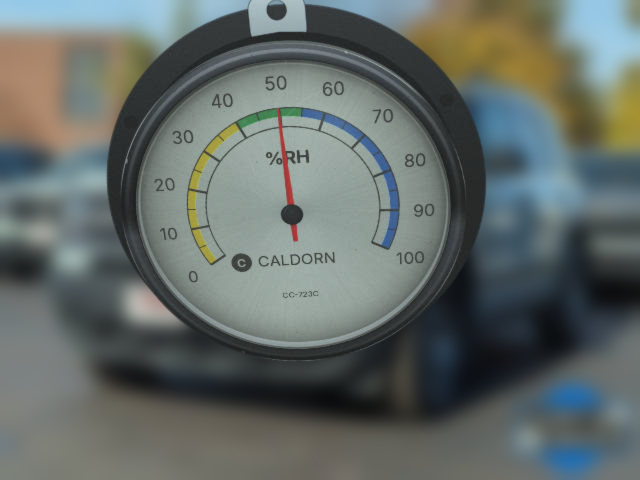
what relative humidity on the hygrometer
50 %
